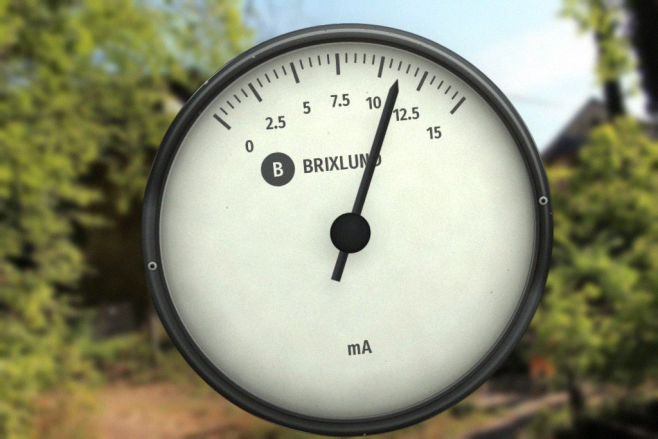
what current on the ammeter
11 mA
